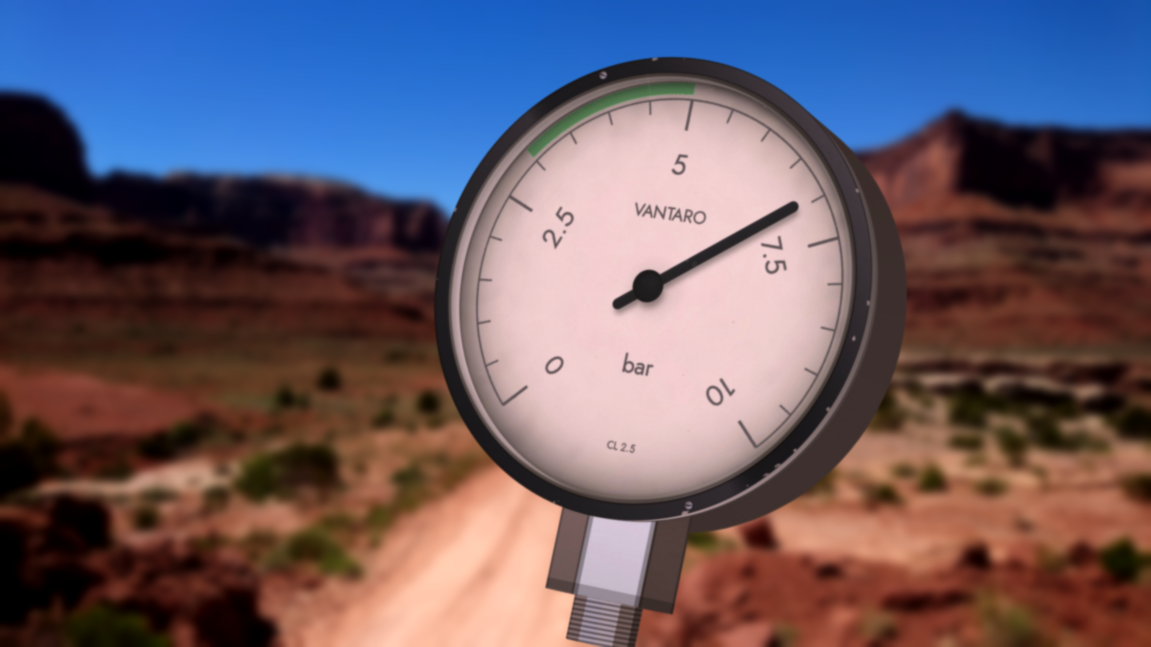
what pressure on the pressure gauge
7 bar
